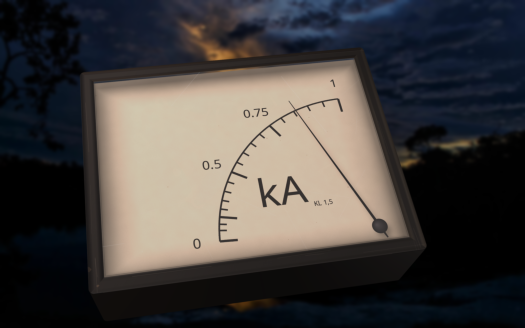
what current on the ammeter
0.85 kA
